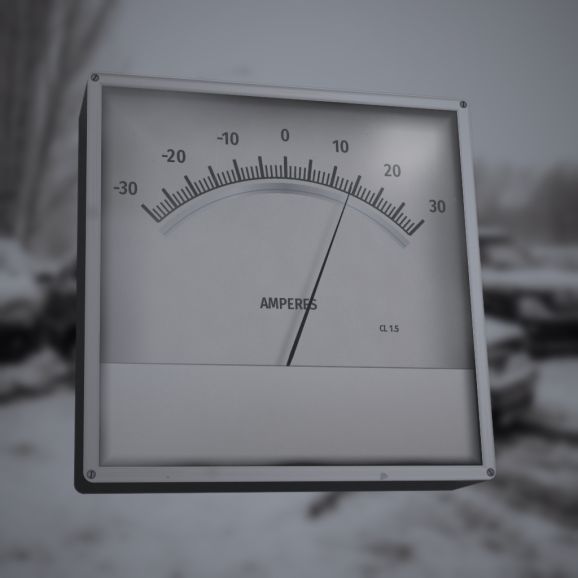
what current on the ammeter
14 A
